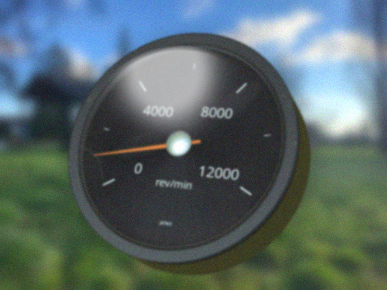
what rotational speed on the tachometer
1000 rpm
